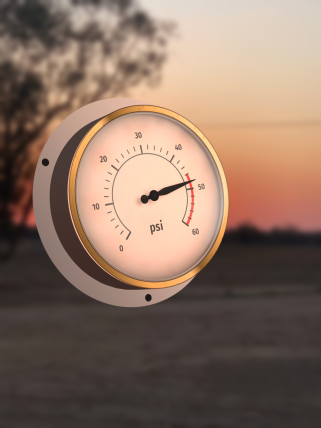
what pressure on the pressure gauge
48 psi
